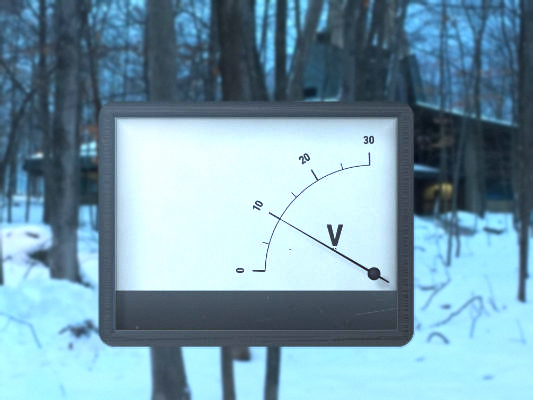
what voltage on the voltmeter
10 V
